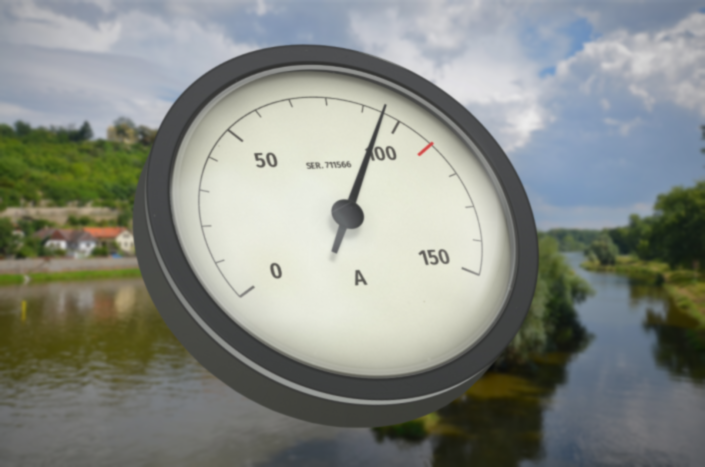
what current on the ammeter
95 A
